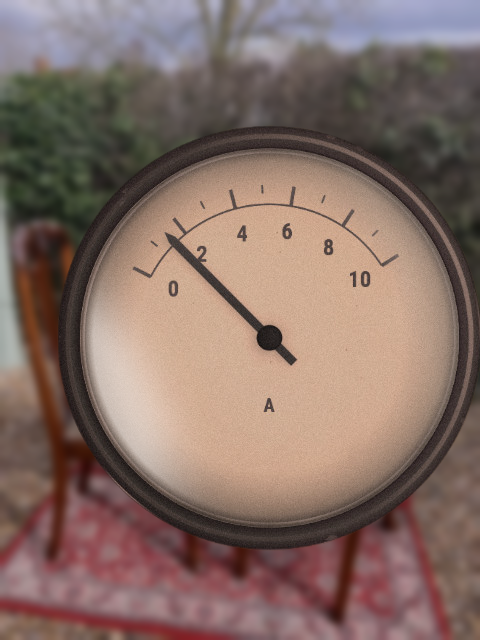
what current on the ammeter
1.5 A
